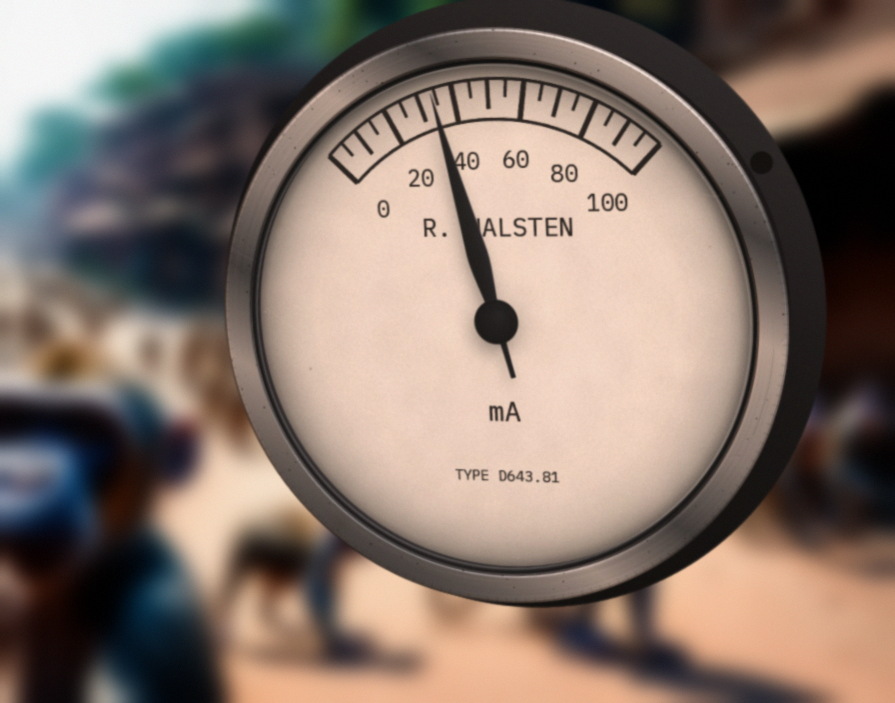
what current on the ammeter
35 mA
